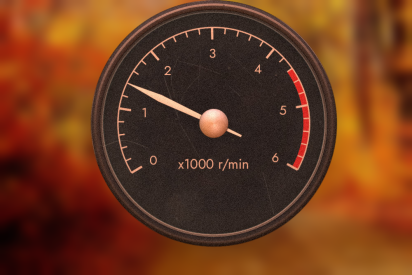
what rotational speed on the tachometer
1400 rpm
